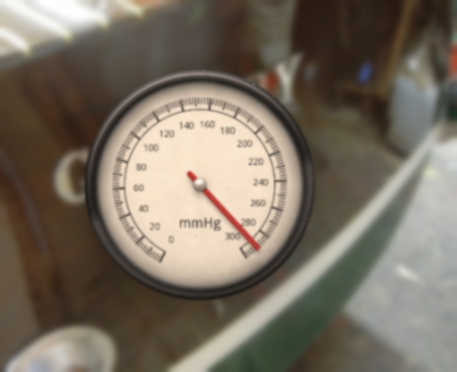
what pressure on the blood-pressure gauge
290 mmHg
